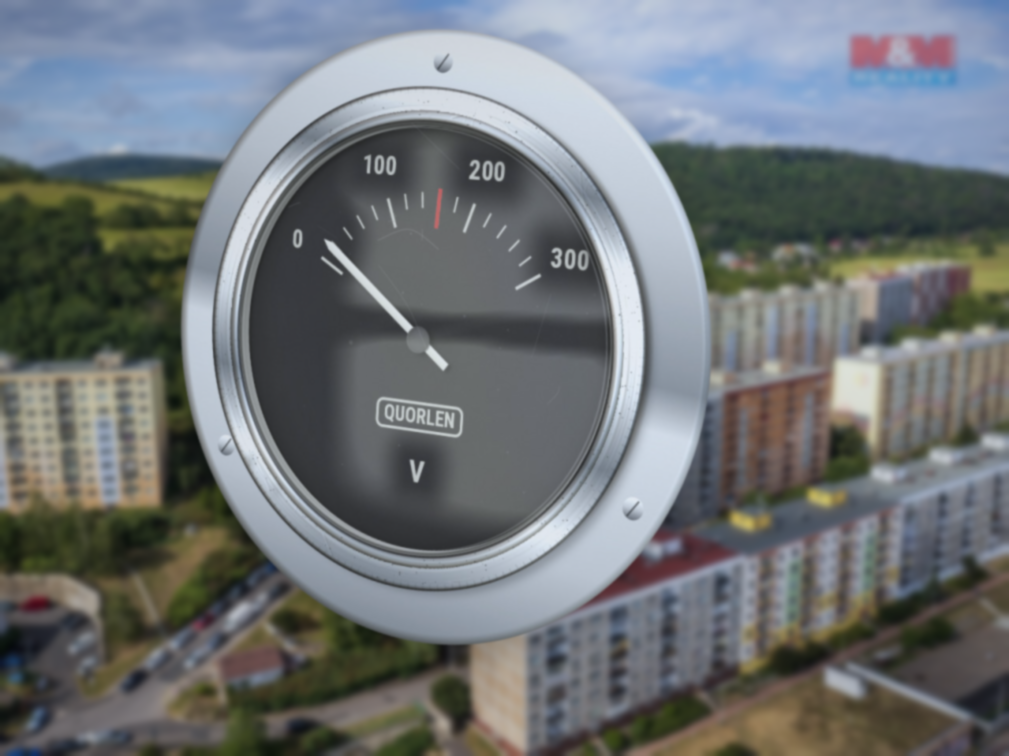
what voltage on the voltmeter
20 V
